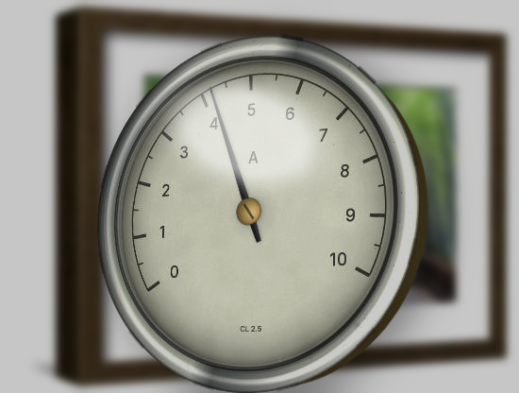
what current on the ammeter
4.25 A
